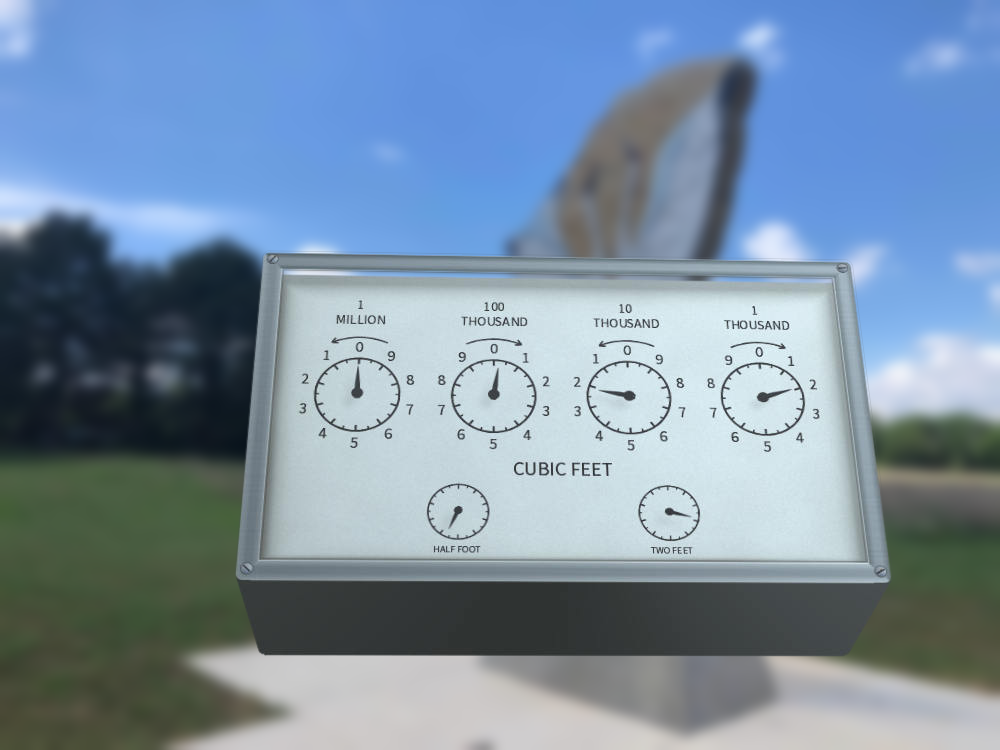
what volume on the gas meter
2200 ft³
